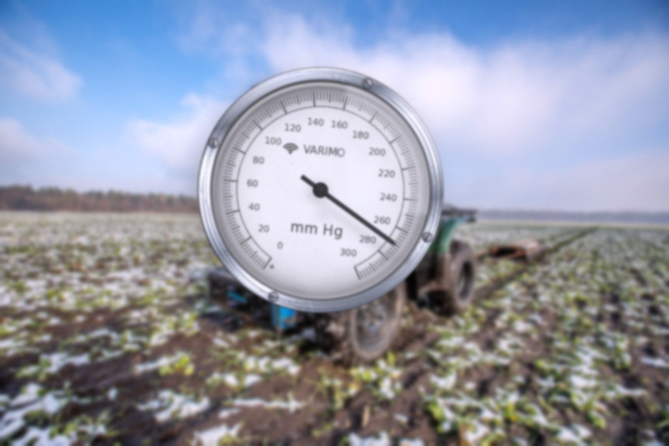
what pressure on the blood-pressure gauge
270 mmHg
